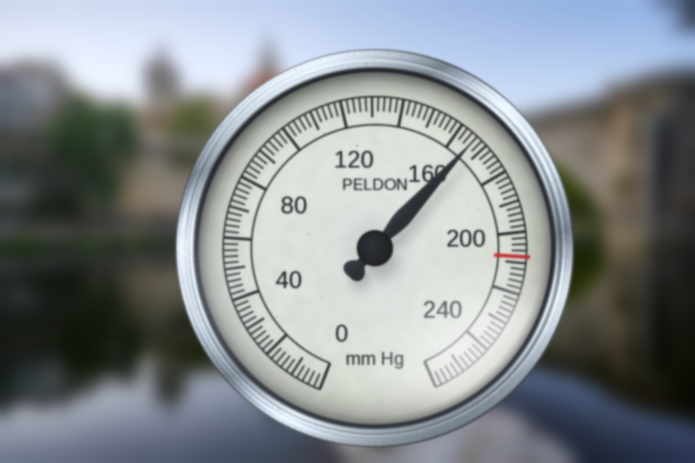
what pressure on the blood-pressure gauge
166 mmHg
